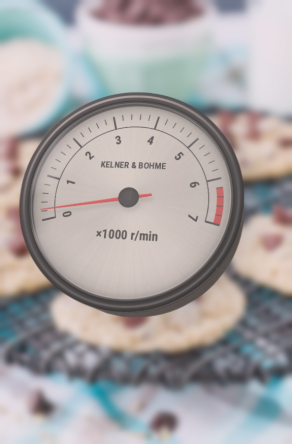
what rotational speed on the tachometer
200 rpm
